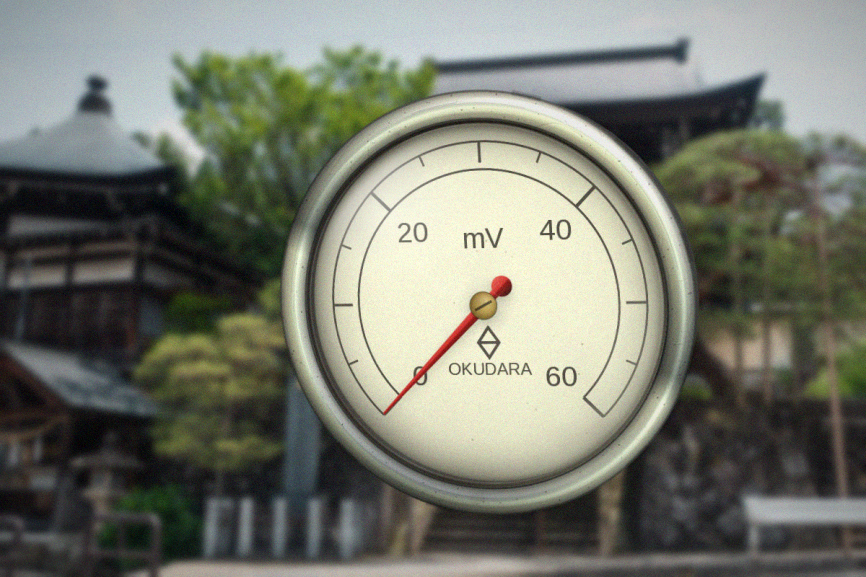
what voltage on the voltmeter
0 mV
